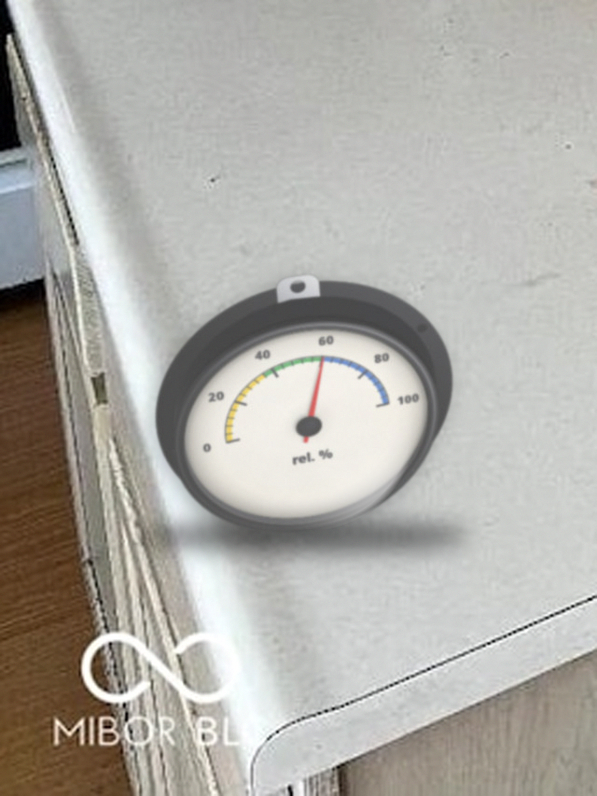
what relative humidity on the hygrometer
60 %
